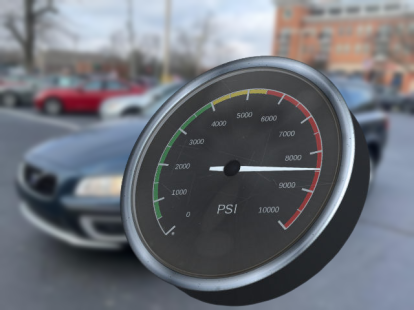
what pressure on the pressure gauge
8500 psi
